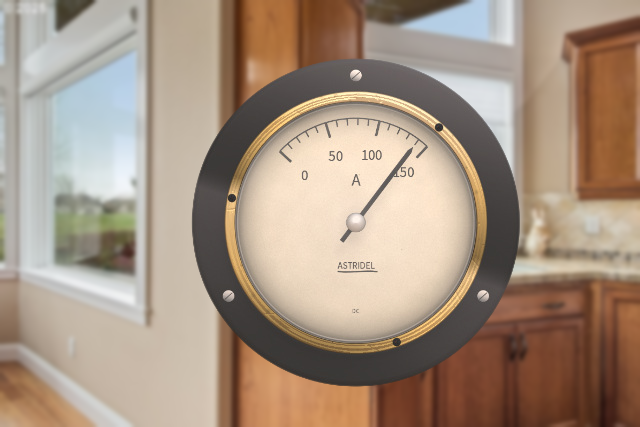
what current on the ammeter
140 A
